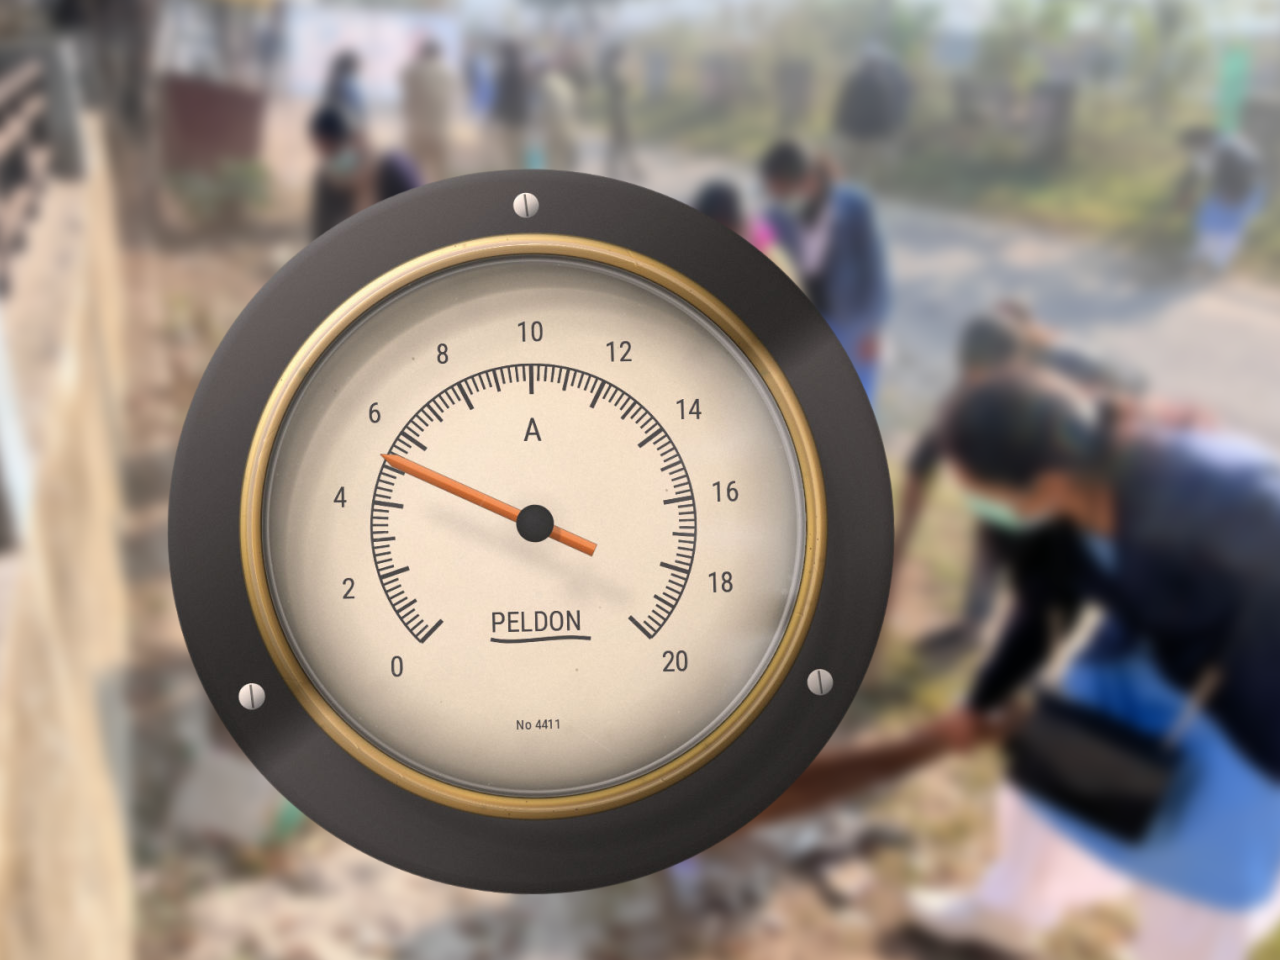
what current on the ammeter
5.2 A
